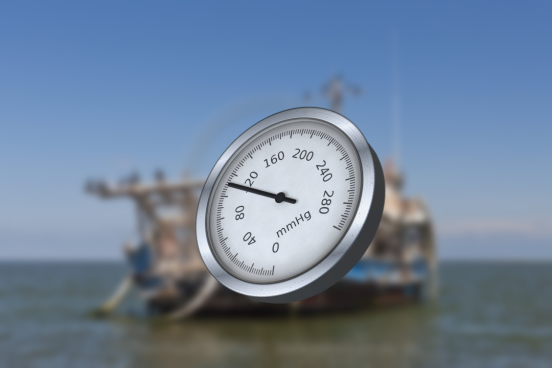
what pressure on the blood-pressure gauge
110 mmHg
